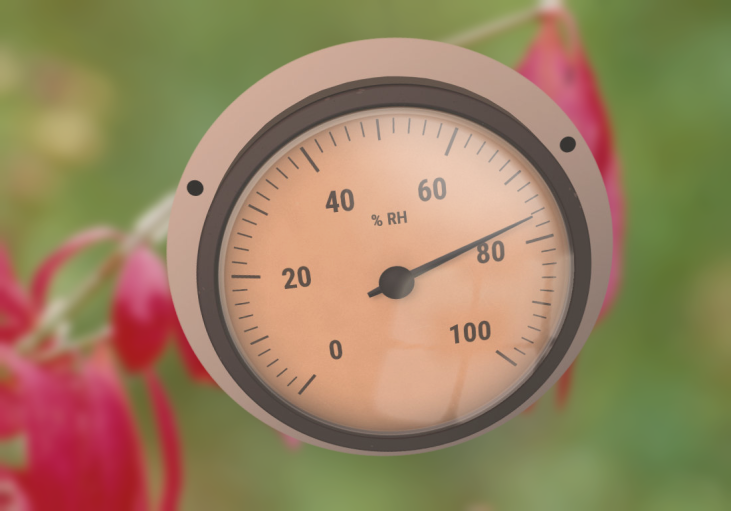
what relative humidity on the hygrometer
76 %
